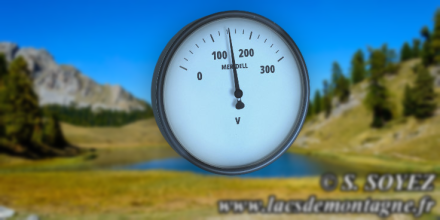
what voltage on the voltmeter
140 V
